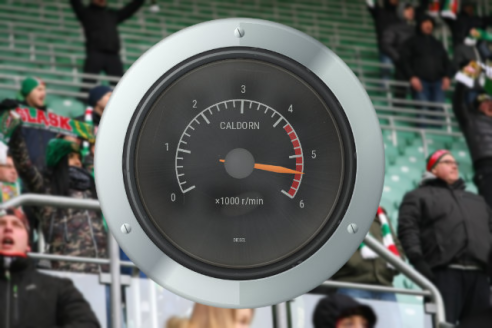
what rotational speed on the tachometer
5400 rpm
